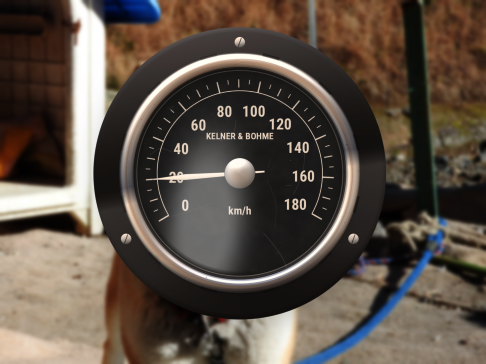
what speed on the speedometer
20 km/h
